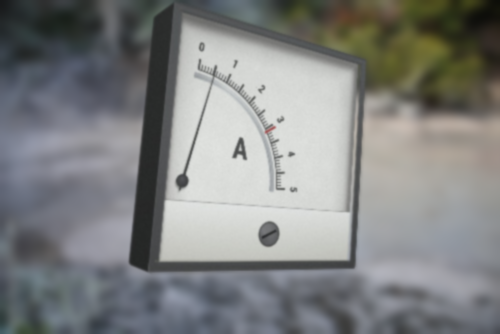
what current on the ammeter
0.5 A
